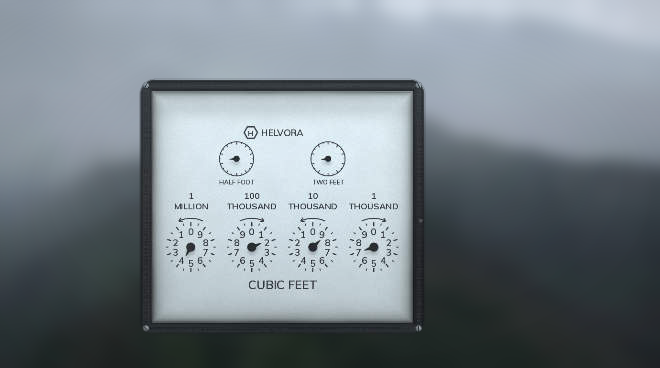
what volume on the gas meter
418700 ft³
